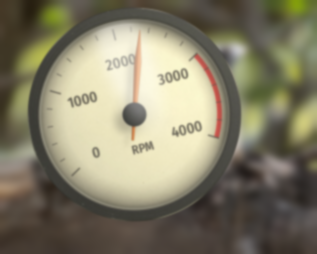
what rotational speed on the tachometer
2300 rpm
